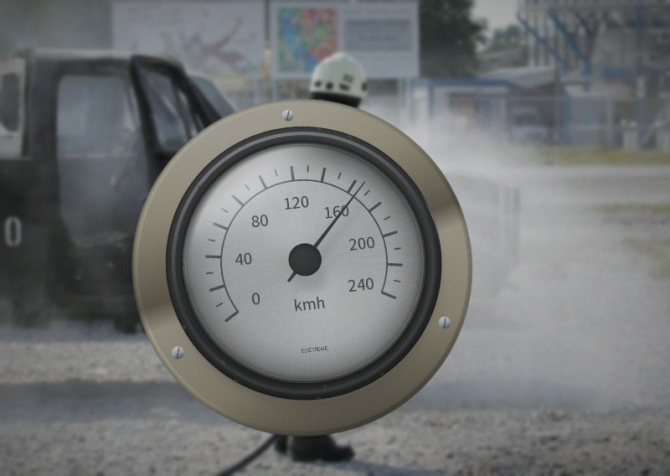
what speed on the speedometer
165 km/h
